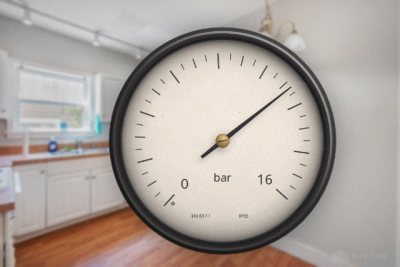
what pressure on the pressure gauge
11.25 bar
